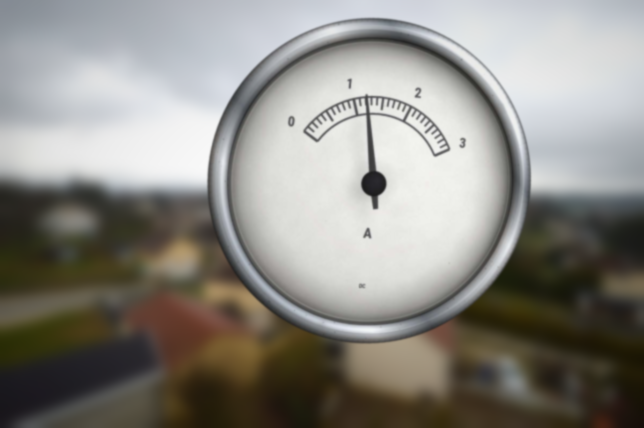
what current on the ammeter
1.2 A
